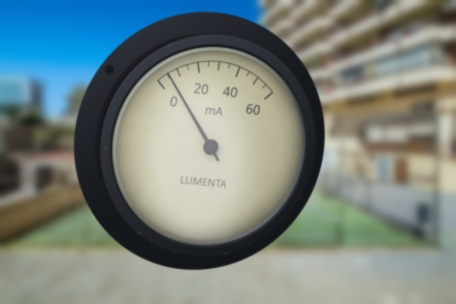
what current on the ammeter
5 mA
